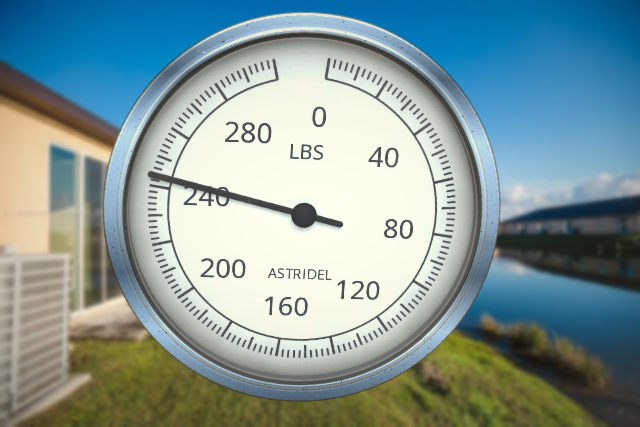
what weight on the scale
244 lb
